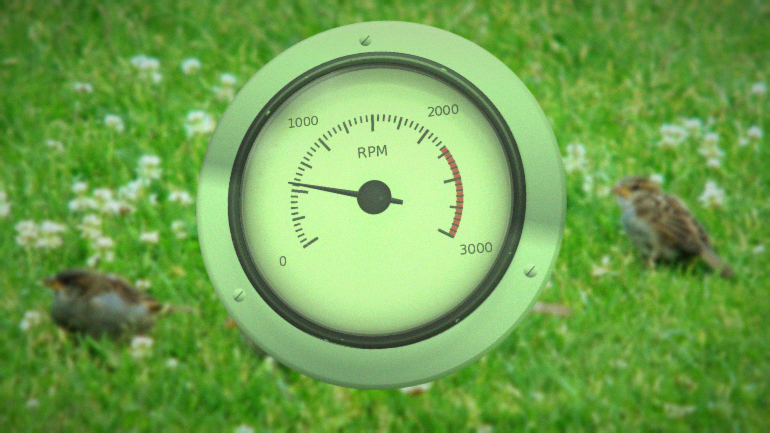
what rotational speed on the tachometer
550 rpm
